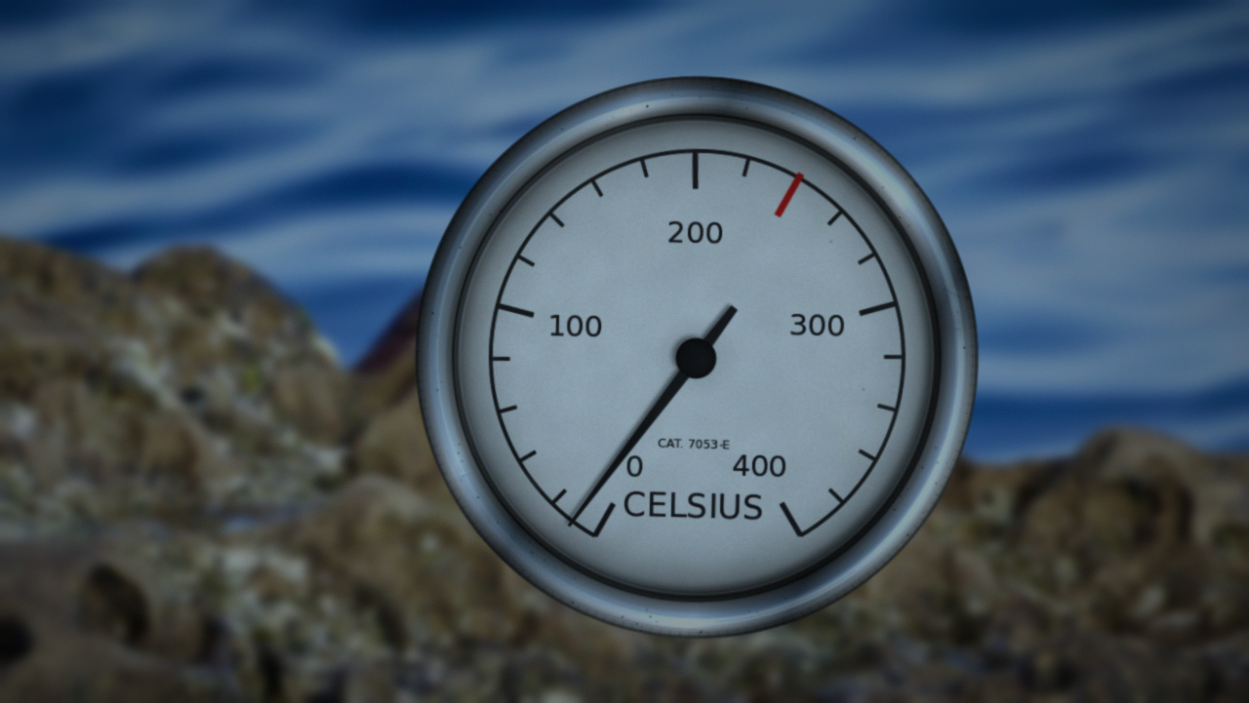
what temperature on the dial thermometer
10 °C
